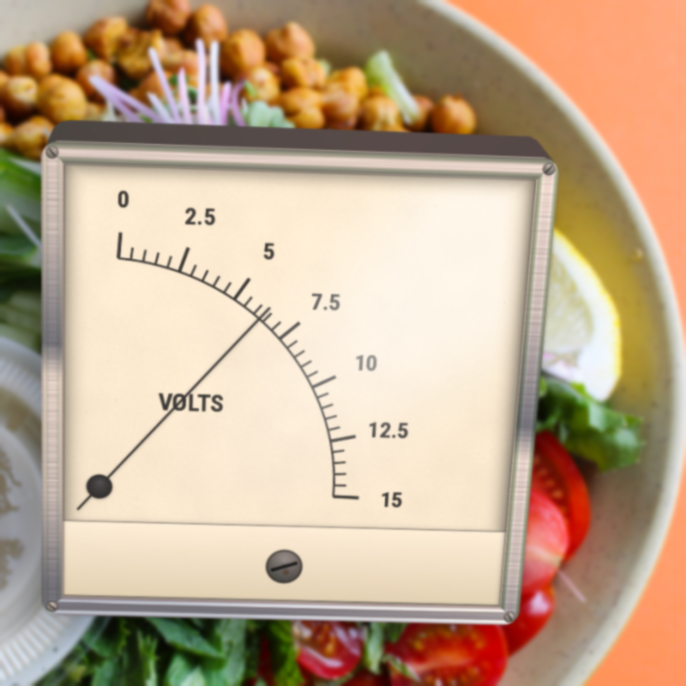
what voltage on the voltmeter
6.25 V
